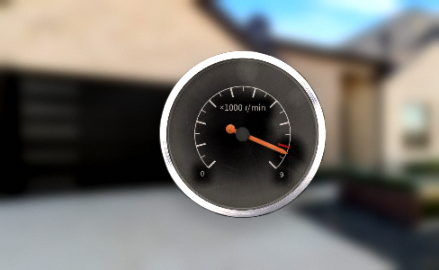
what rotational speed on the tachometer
8250 rpm
